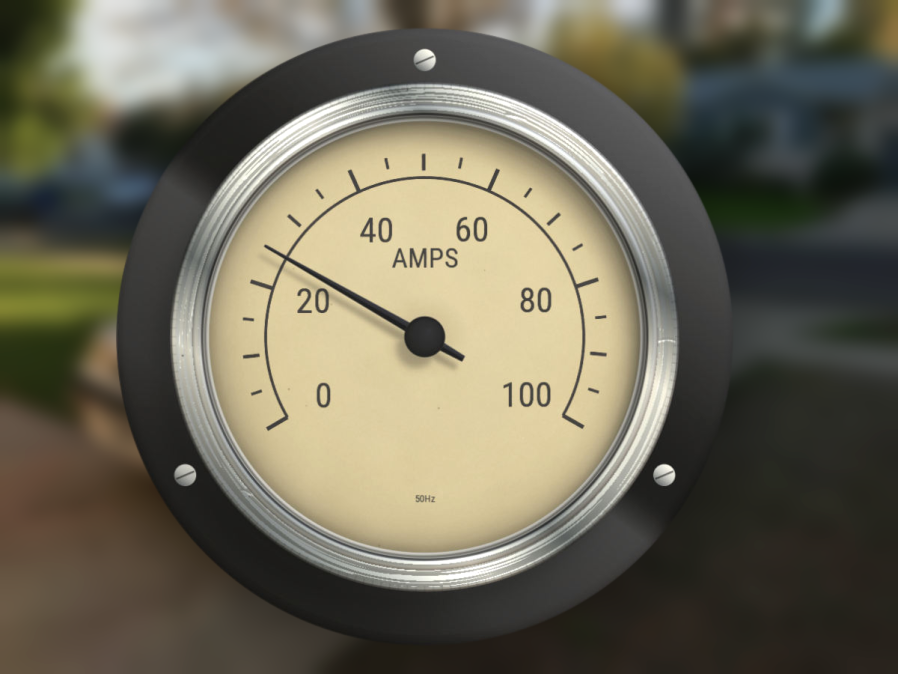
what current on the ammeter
25 A
